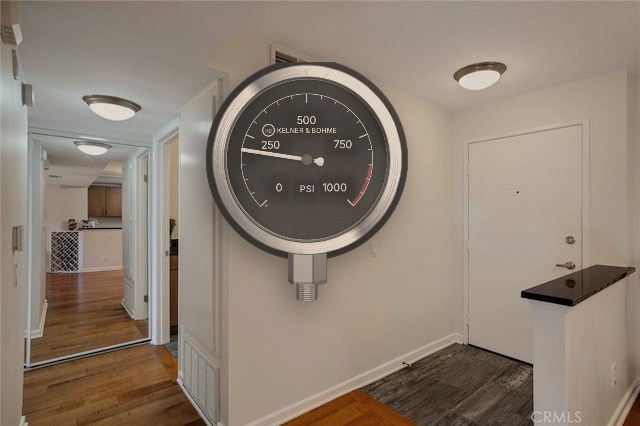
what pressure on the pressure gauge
200 psi
